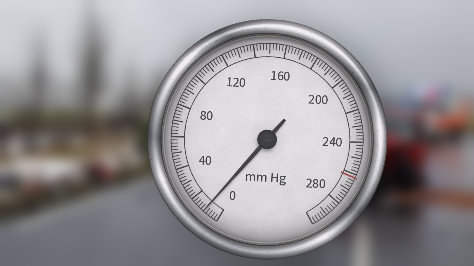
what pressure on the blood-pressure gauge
10 mmHg
